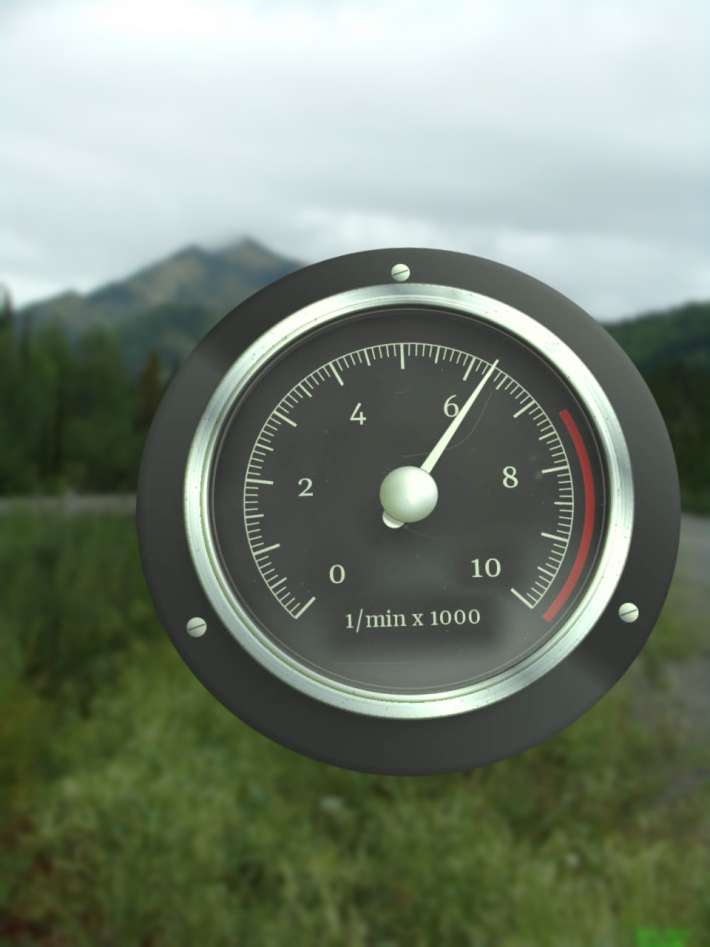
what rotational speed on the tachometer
6300 rpm
